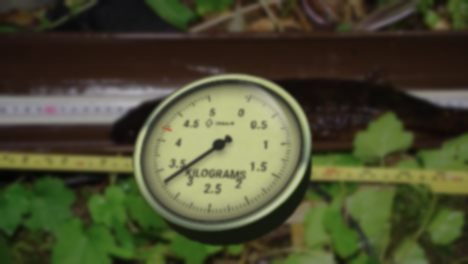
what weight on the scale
3.25 kg
